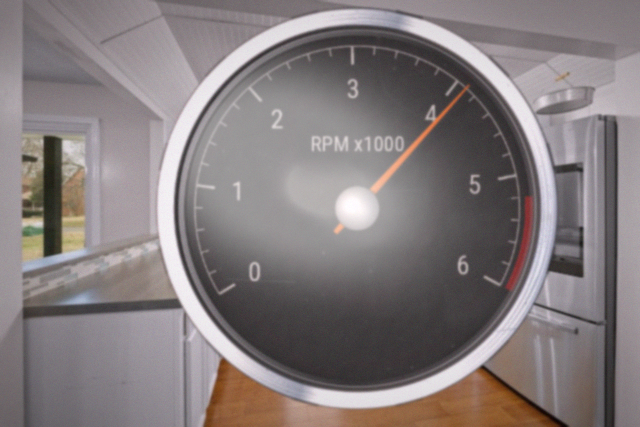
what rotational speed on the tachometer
4100 rpm
